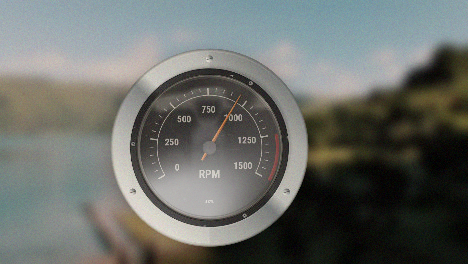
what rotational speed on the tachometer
950 rpm
